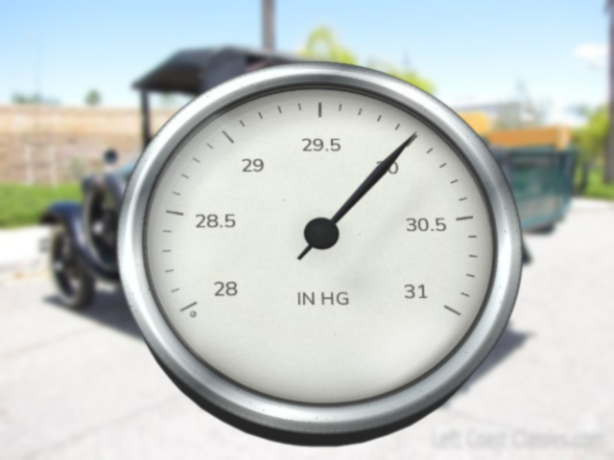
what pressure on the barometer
30 inHg
